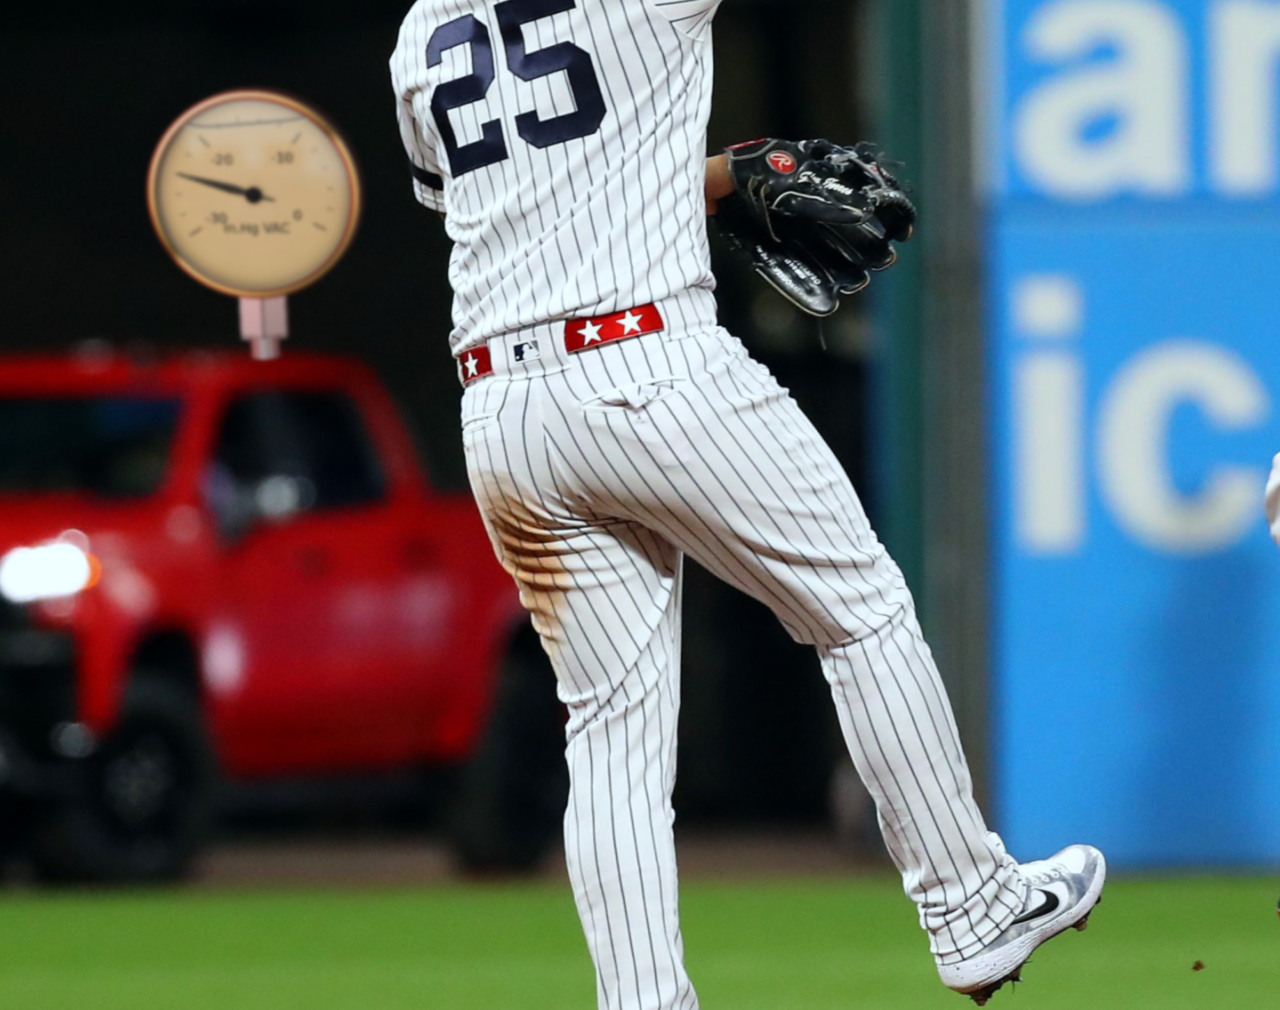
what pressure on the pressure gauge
-24 inHg
